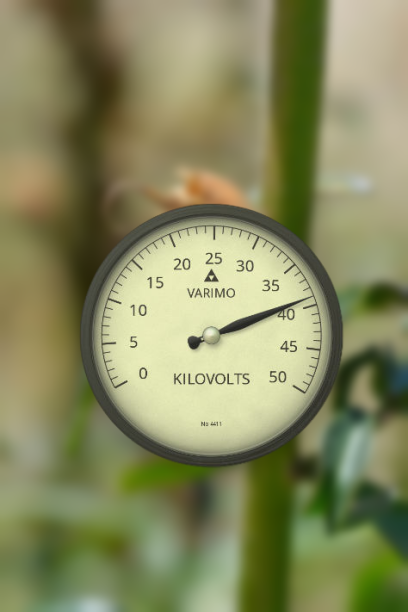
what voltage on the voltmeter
39 kV
